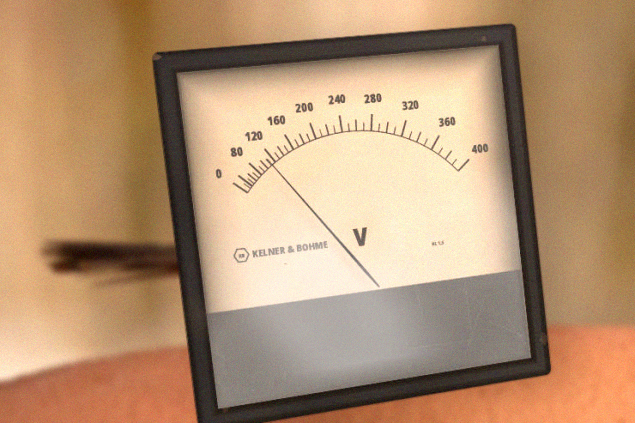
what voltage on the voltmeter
110 V
